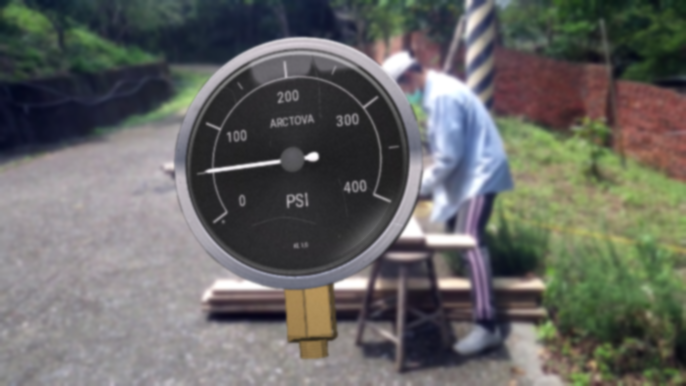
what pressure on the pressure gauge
50 psi
